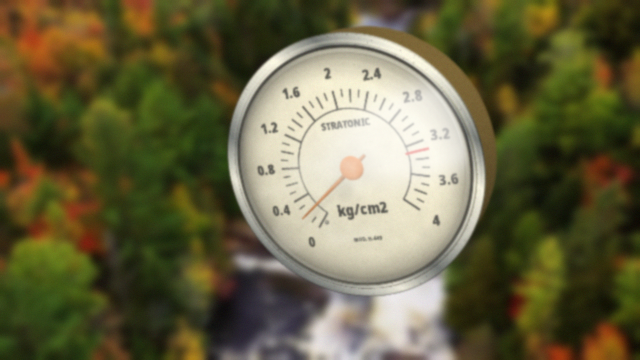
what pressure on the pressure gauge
0.2 kg/cm²
